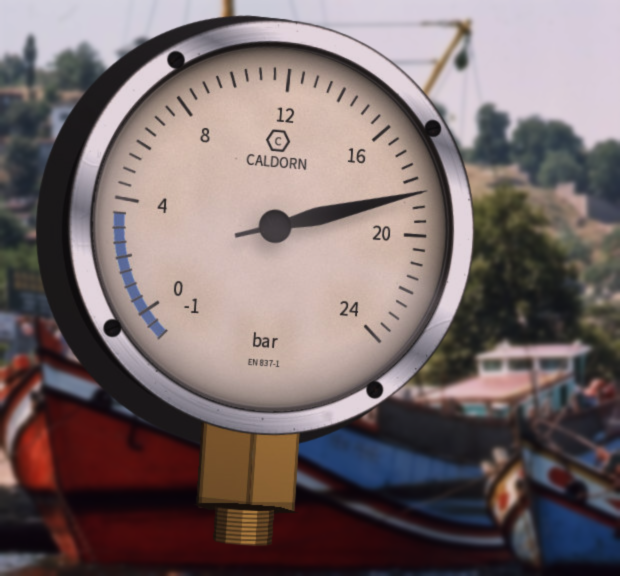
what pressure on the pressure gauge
18.5 bar
